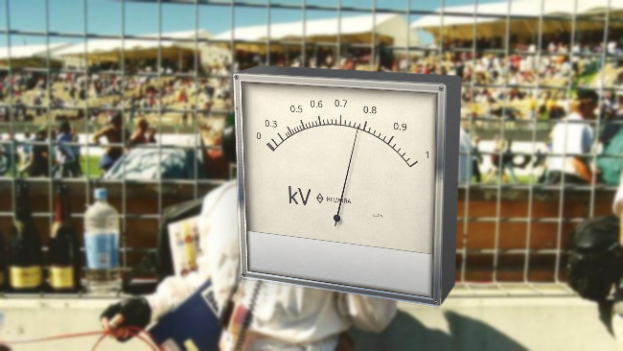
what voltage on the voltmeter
0.78 kV
